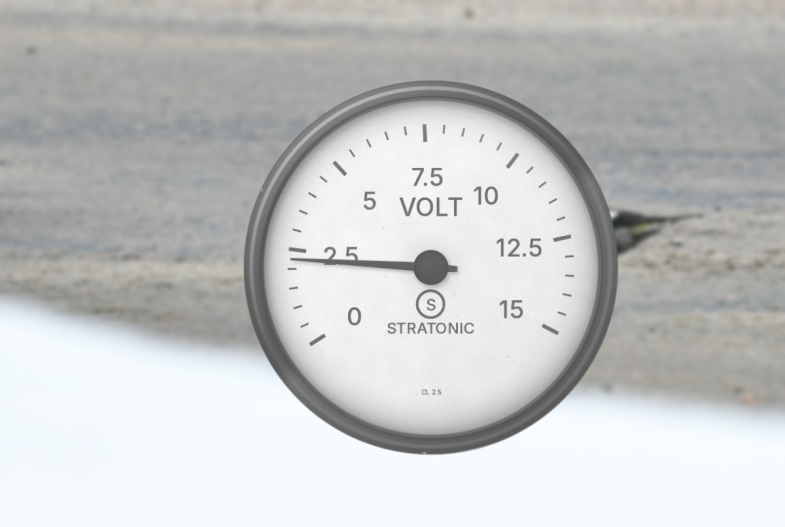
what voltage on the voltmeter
2.25 V
